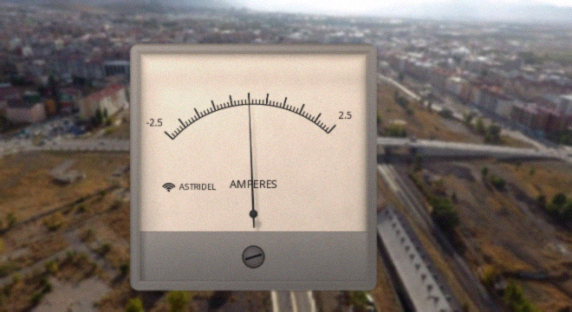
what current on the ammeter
0 A
